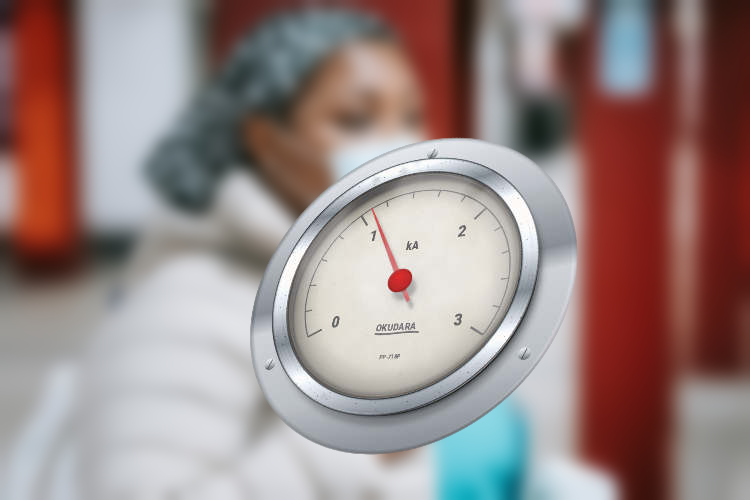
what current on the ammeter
1.1 kA
